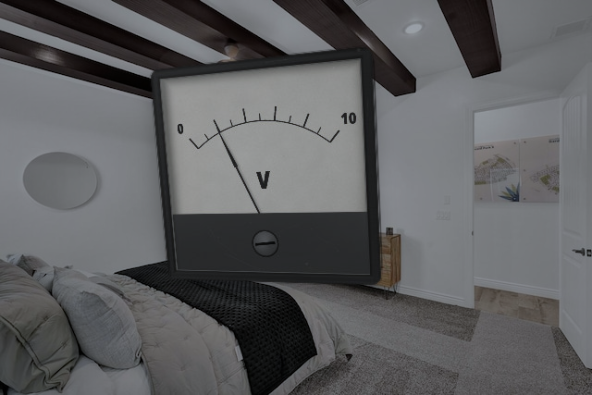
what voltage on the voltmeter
2 V
